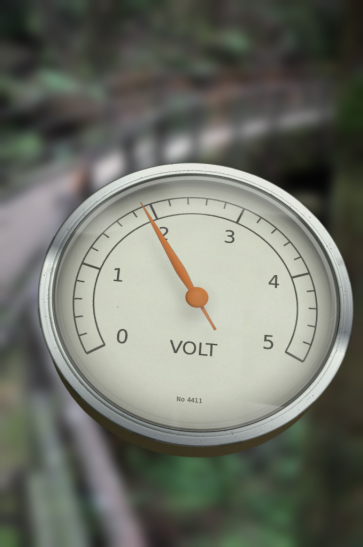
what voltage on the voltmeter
1.9 V
